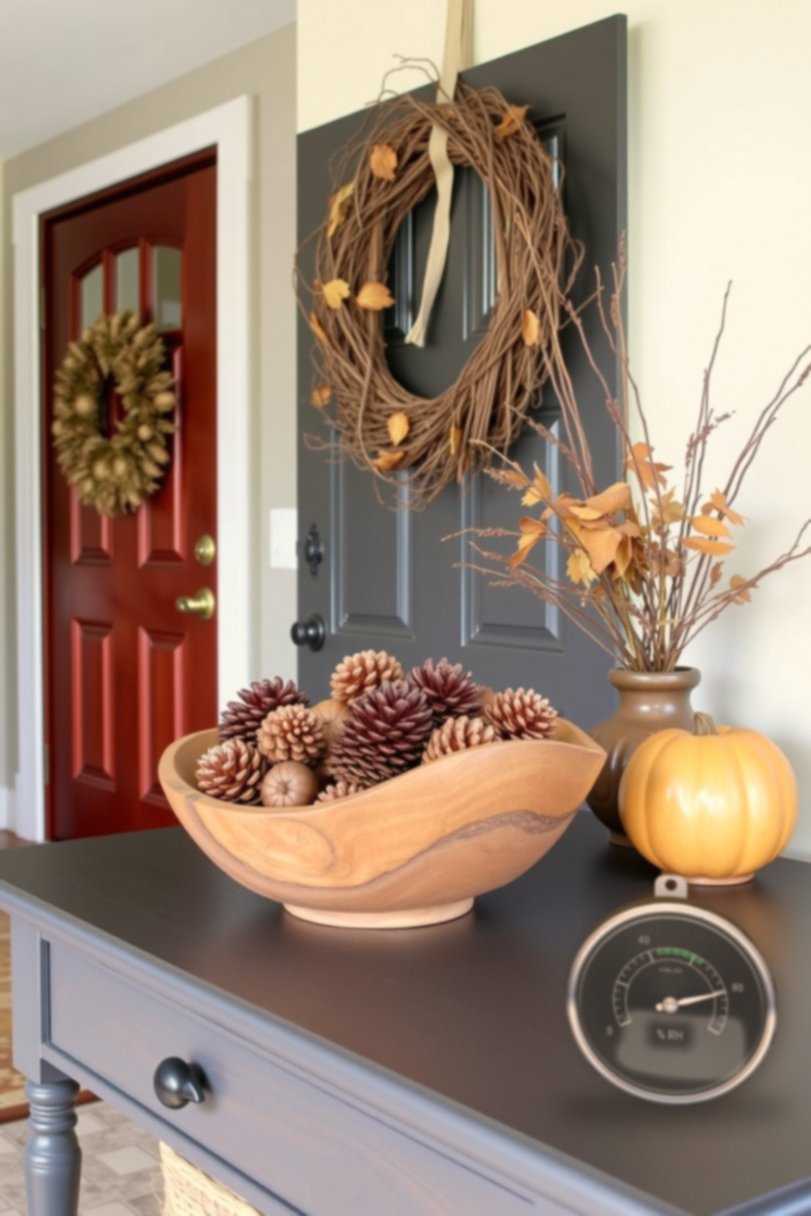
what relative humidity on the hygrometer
80 %
